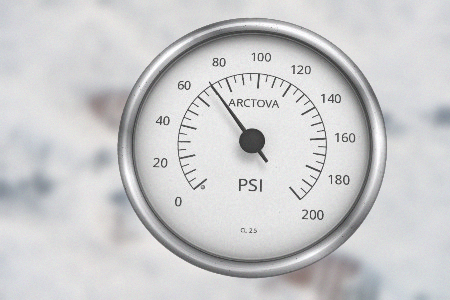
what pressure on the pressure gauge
70 psi
